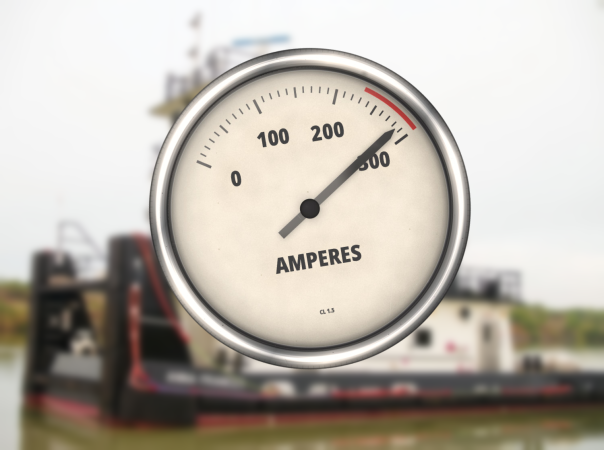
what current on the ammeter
285 A
